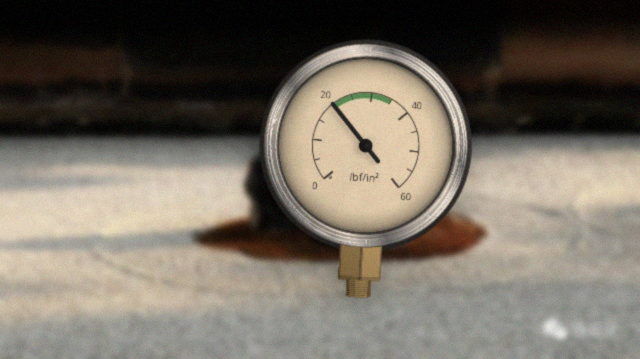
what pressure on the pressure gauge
20 psi
